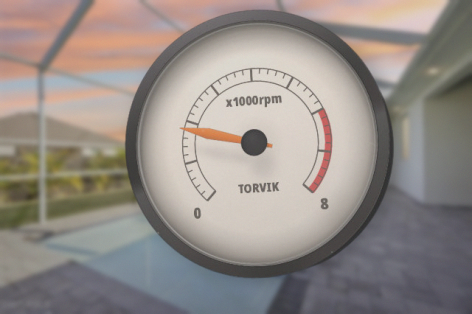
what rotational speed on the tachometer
1800 rpm
